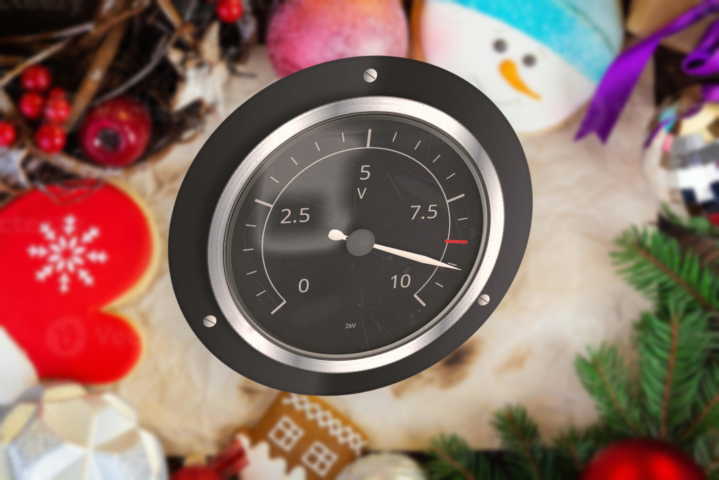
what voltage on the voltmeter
9 V
